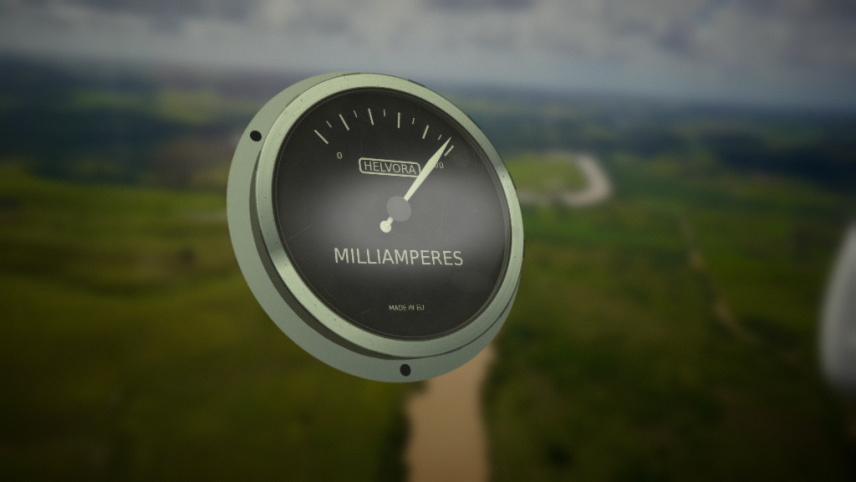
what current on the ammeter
95 mA
